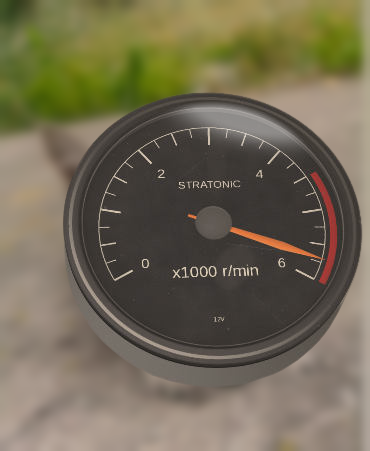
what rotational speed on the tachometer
5750 rpm
